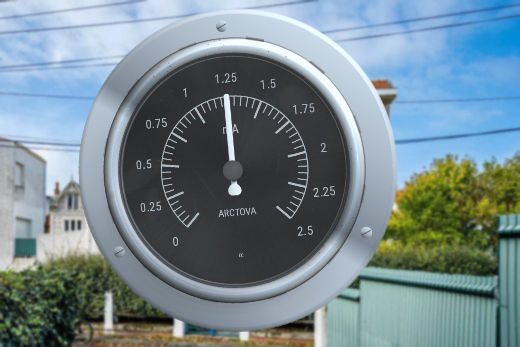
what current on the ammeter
1.25 mA
